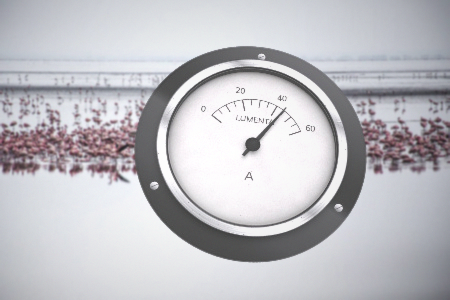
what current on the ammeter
45 A
